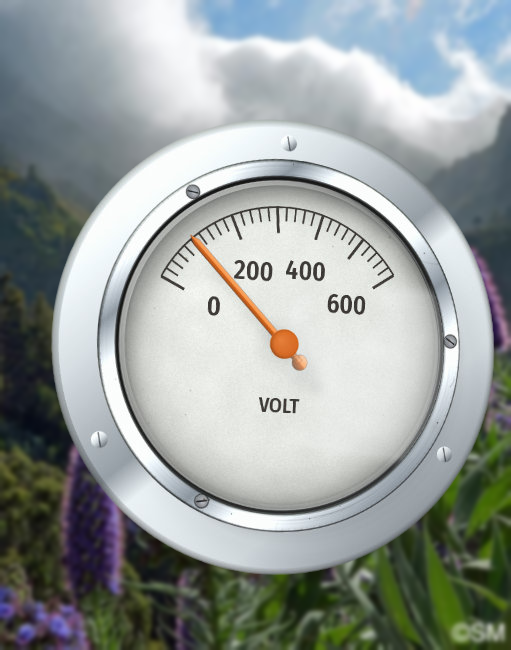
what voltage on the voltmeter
100 V
